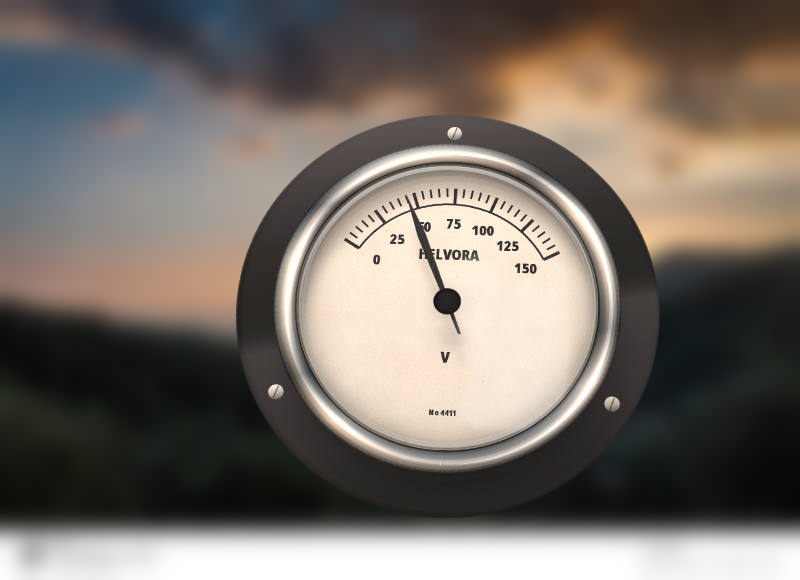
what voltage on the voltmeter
45 V
